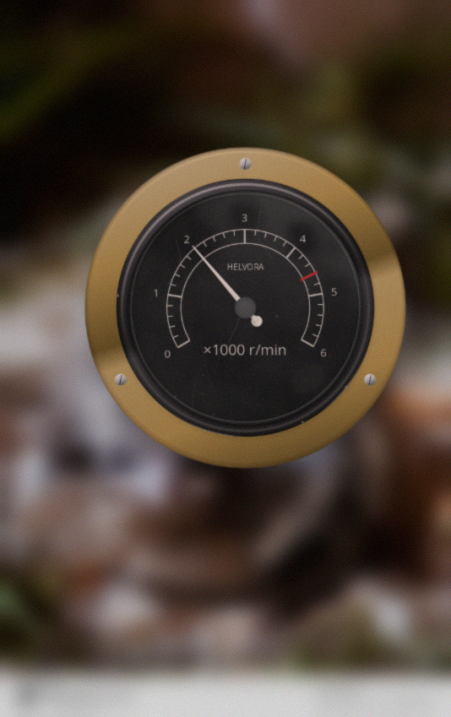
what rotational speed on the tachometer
2000 rpm
